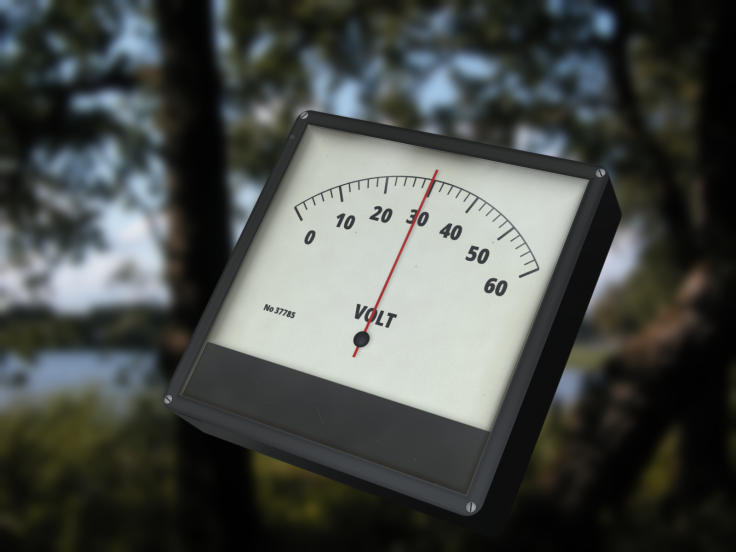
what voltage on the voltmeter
30 V
